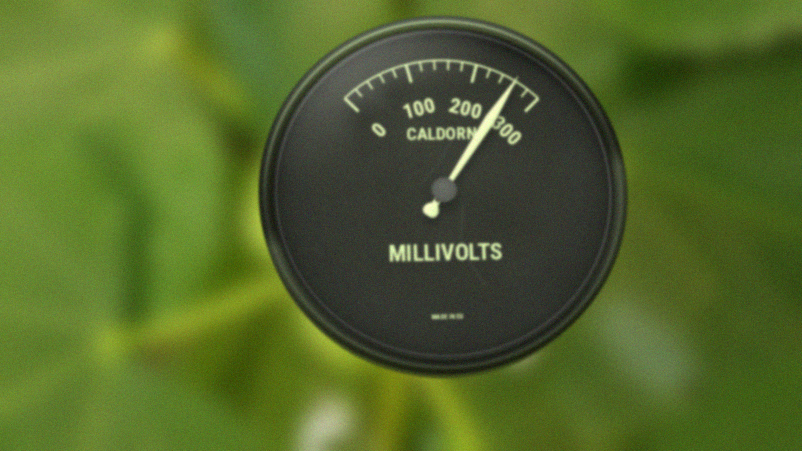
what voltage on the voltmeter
260 mV
